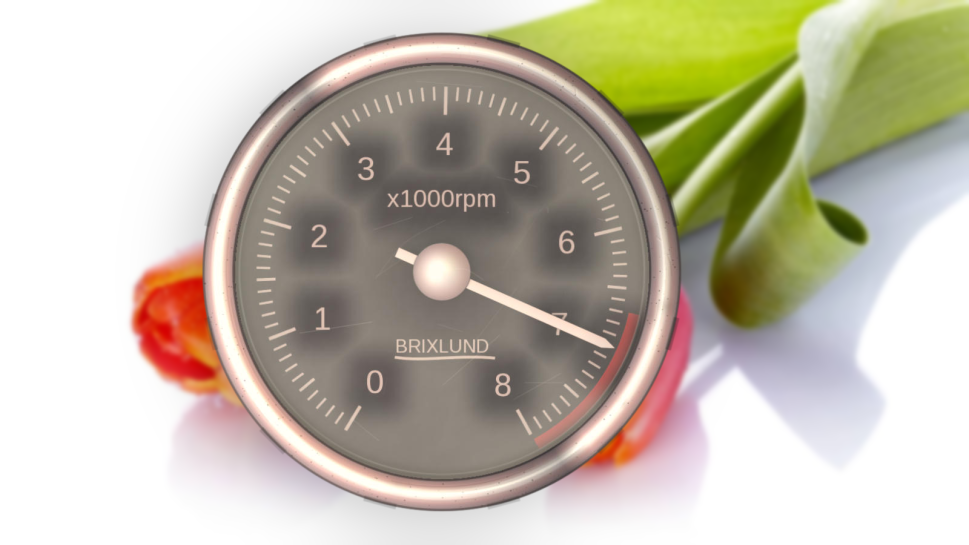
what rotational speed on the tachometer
7000 rpm
